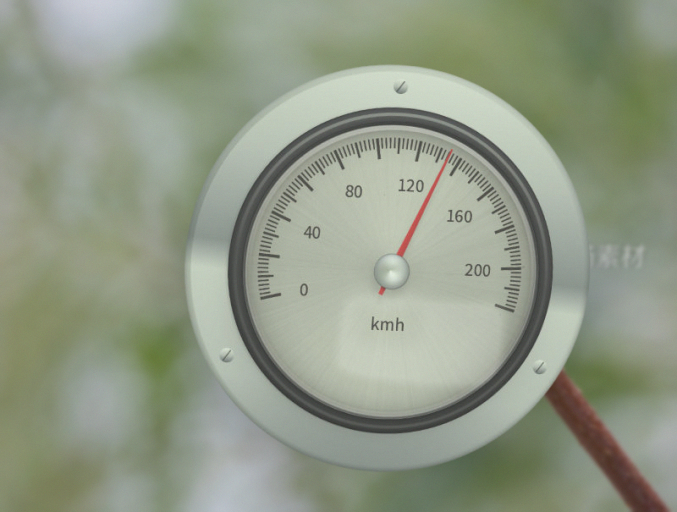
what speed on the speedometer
134 km/h
